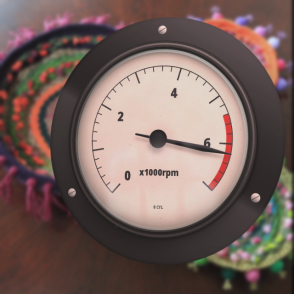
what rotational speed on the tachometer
6200 rpm
